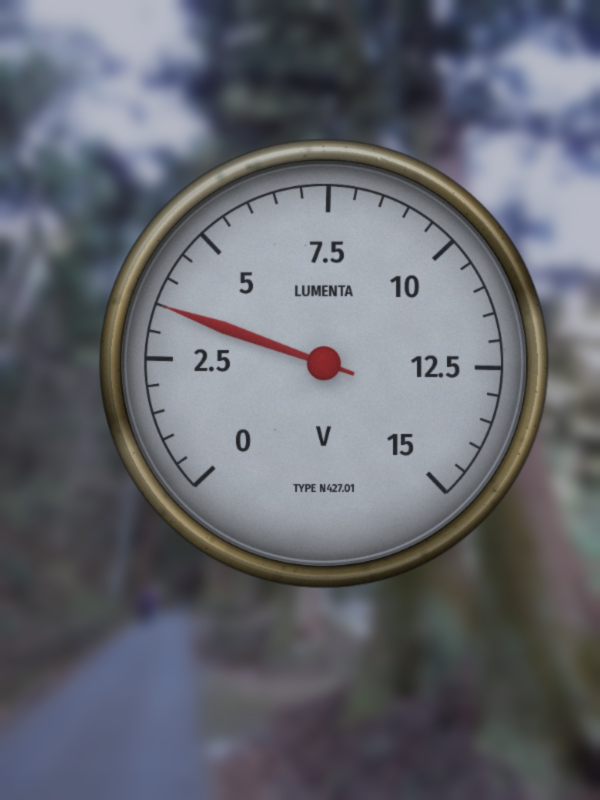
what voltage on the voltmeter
3.5 V
